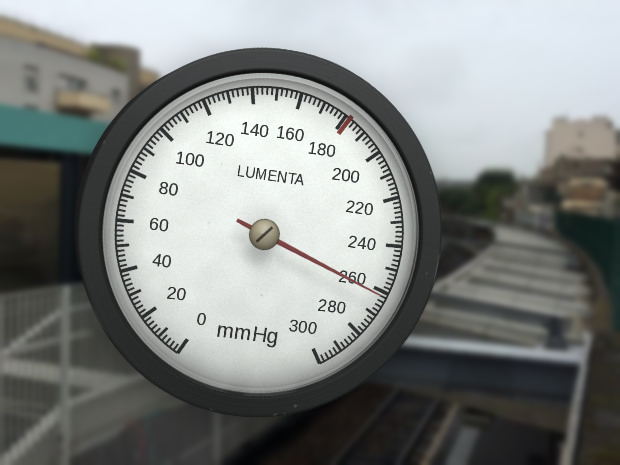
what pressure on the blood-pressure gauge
262 mmHg
